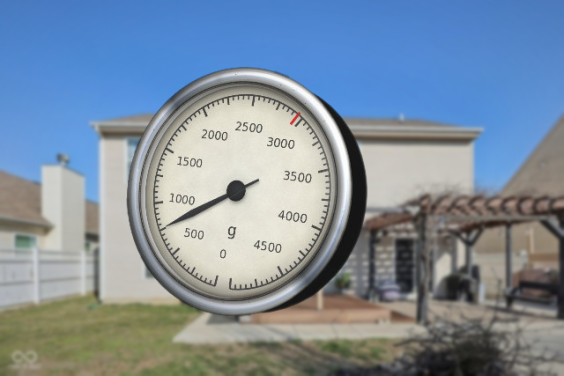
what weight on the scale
750 g
